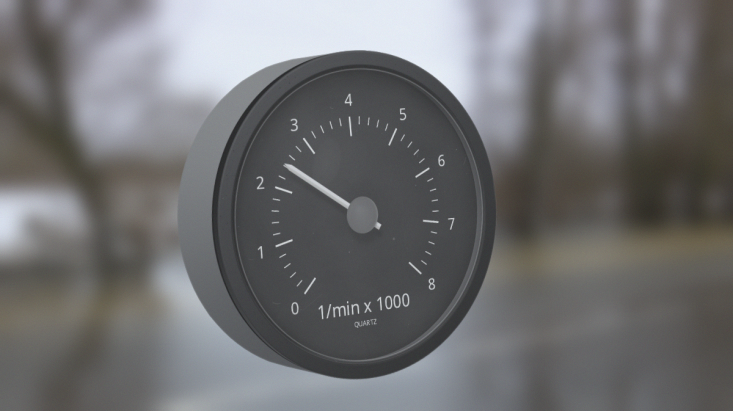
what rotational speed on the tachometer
2400 rpm
